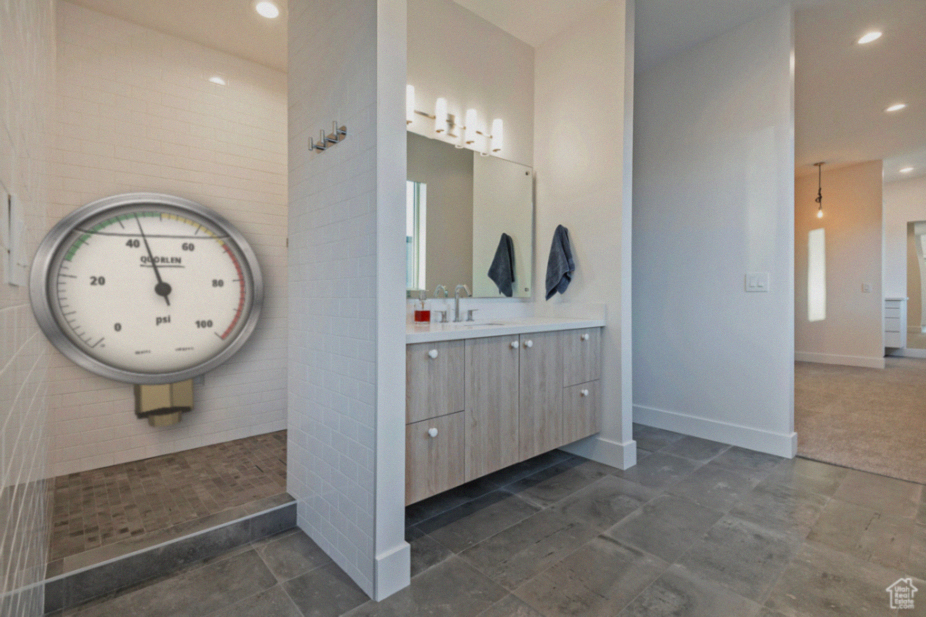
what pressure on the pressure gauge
44 psi
